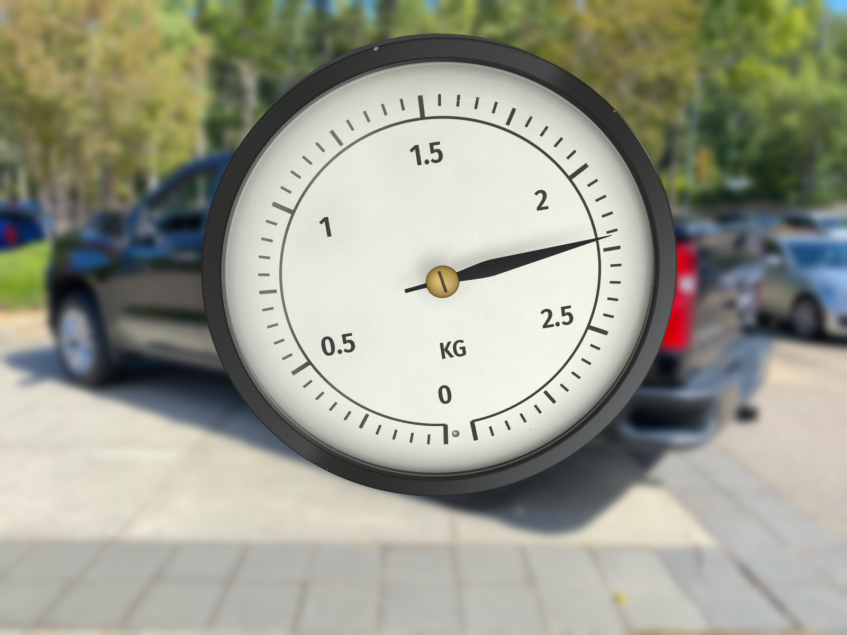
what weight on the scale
2.2 kg
